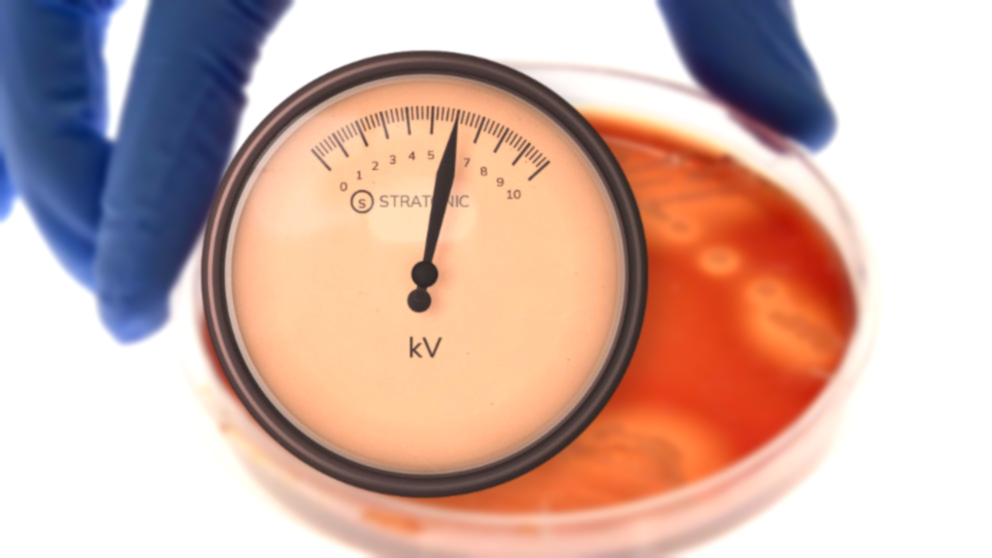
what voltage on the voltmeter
6 kV
